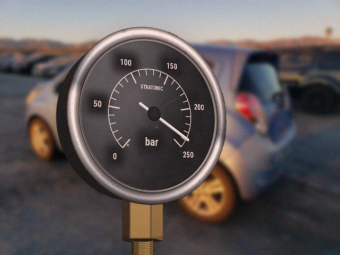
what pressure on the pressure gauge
240 bar
